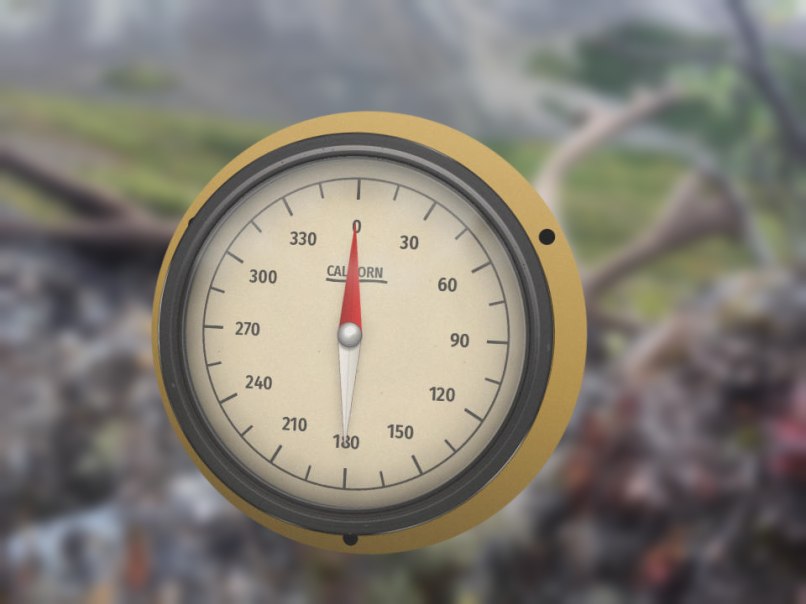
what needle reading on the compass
0 °
